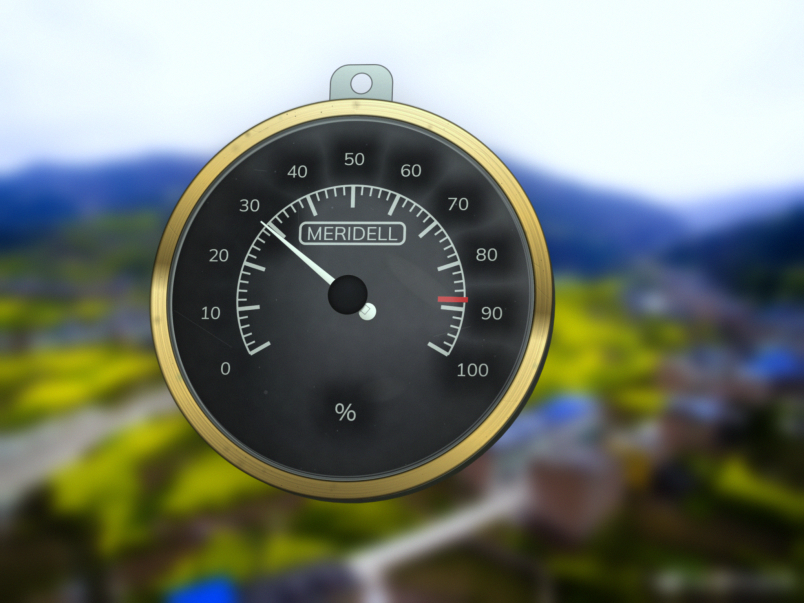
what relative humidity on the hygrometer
29 %
